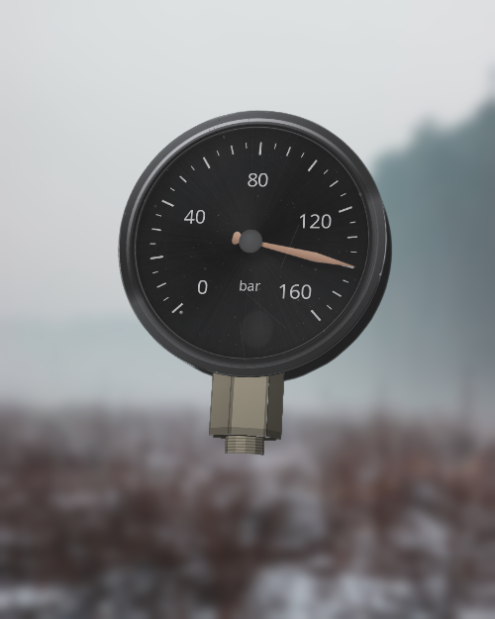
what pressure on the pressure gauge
140 bar
